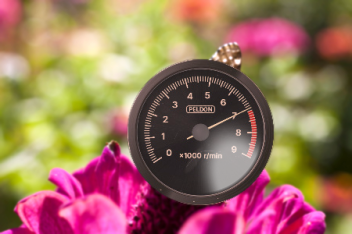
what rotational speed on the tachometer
7000 rpm
